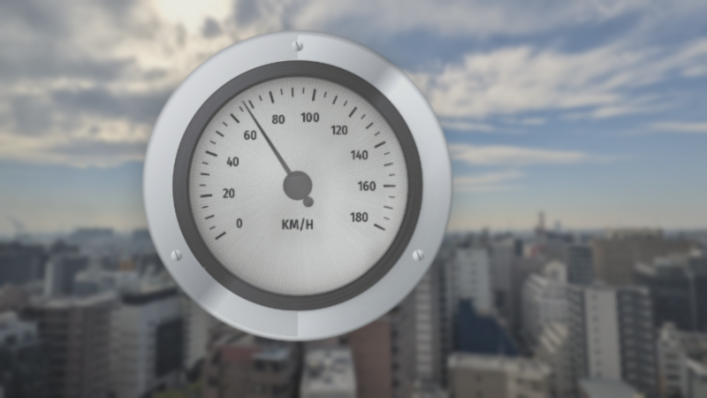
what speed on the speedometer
67.5 km/h
